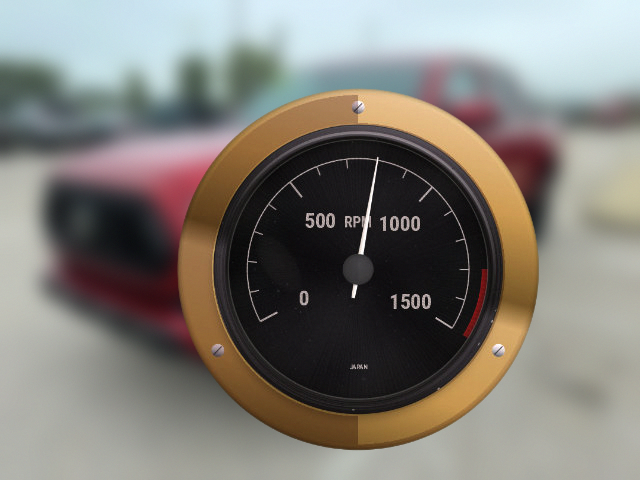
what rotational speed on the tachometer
800 rpm
